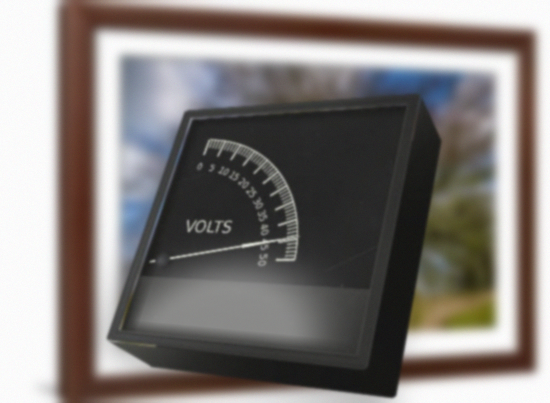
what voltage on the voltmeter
45 V
